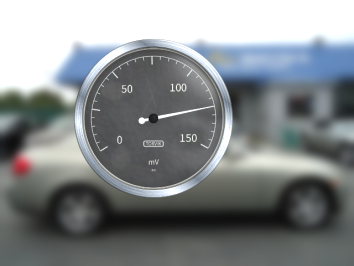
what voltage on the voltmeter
125 mV
